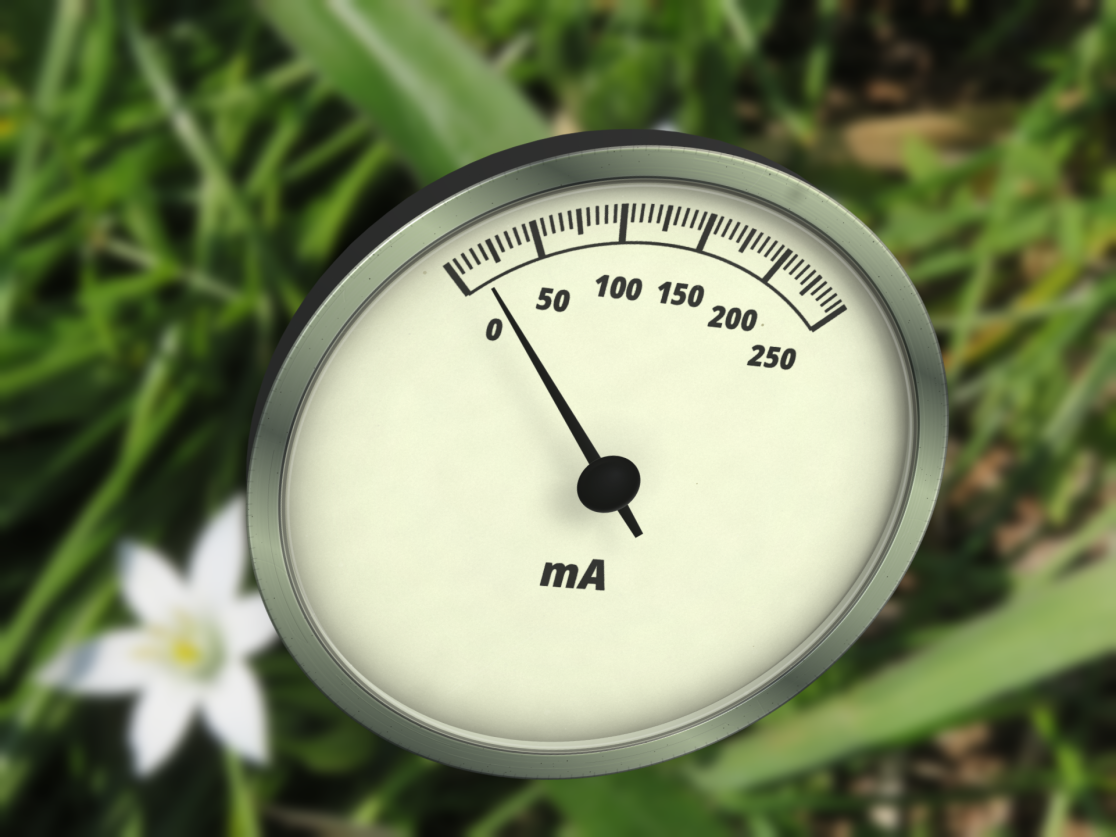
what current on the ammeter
15 mA
